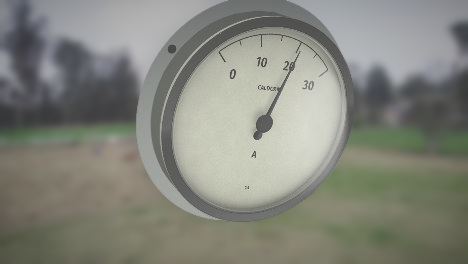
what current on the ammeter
20 A
